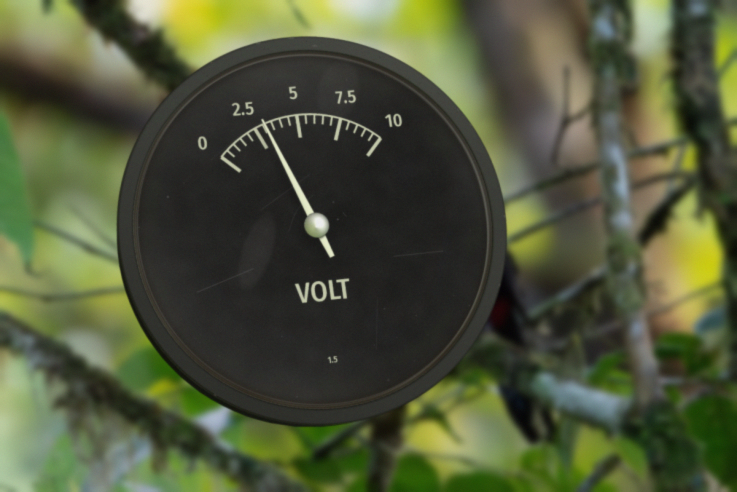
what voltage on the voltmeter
3 V
